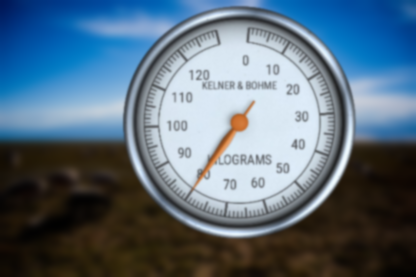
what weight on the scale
80 kg
